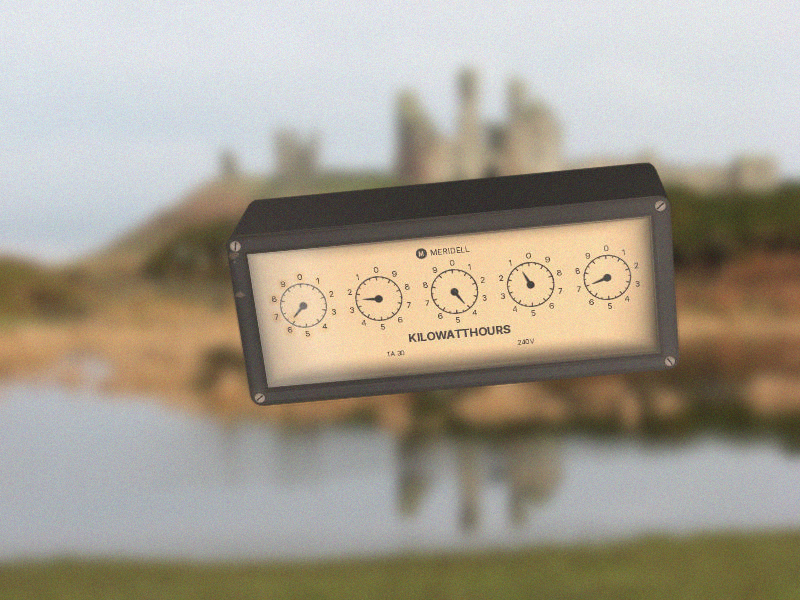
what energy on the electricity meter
62407 kWh
